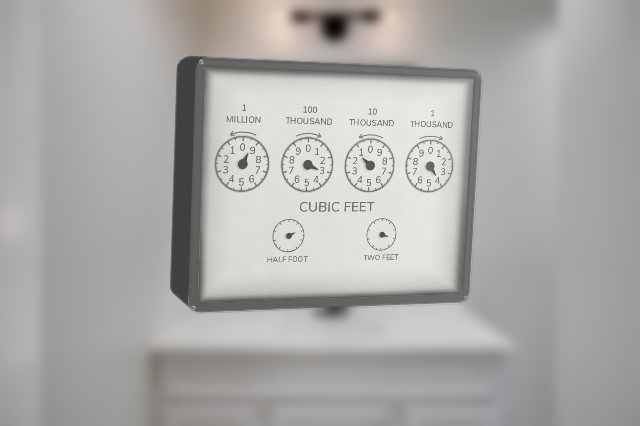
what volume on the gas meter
931400 ft³
